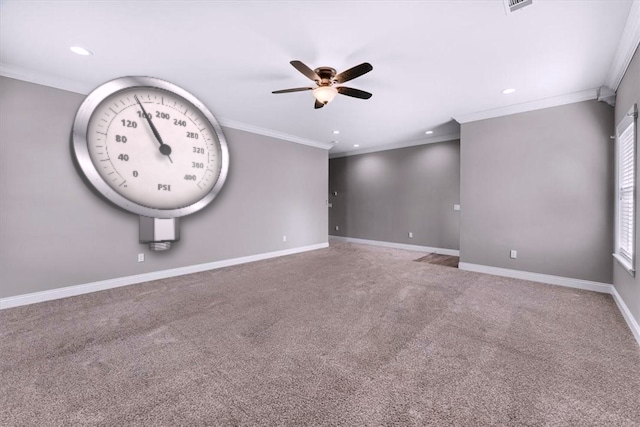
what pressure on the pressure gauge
160 psi
